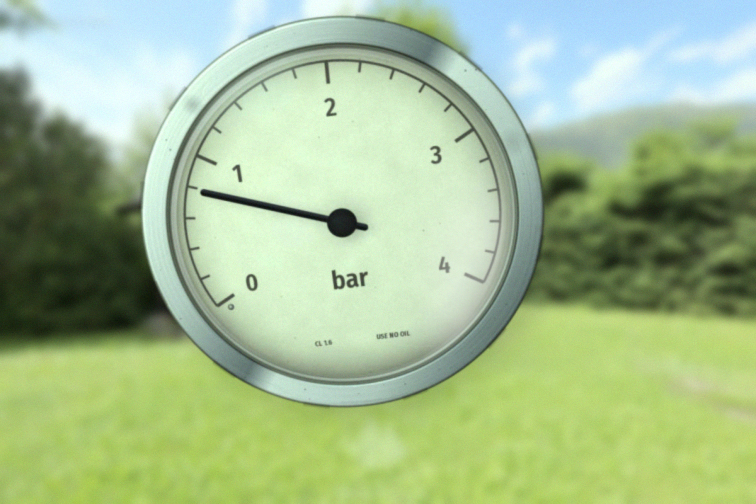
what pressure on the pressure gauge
0.8 bar
